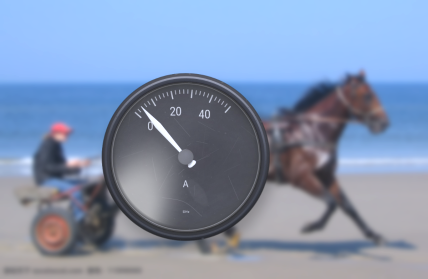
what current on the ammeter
4 A
